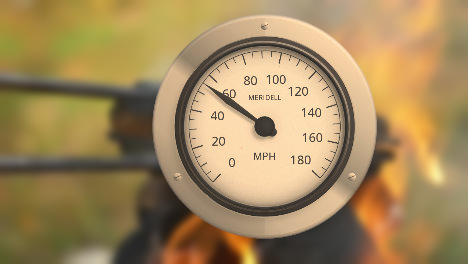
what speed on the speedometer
55 mph
